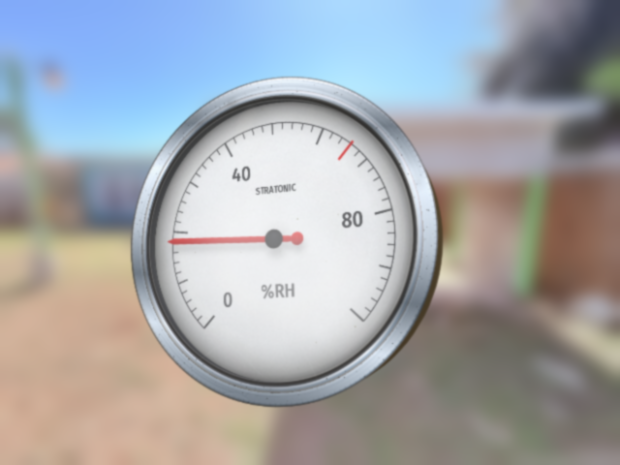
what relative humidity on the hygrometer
18 %
